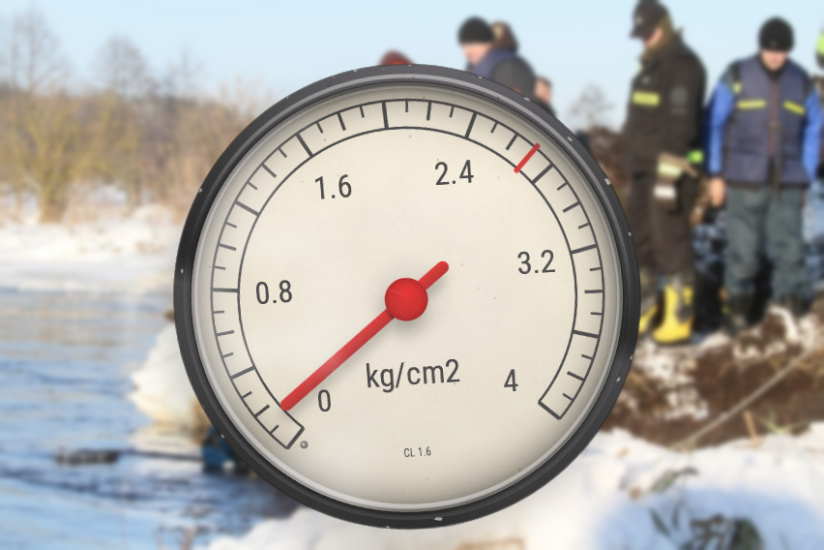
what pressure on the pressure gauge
0.15 kg/cm²
